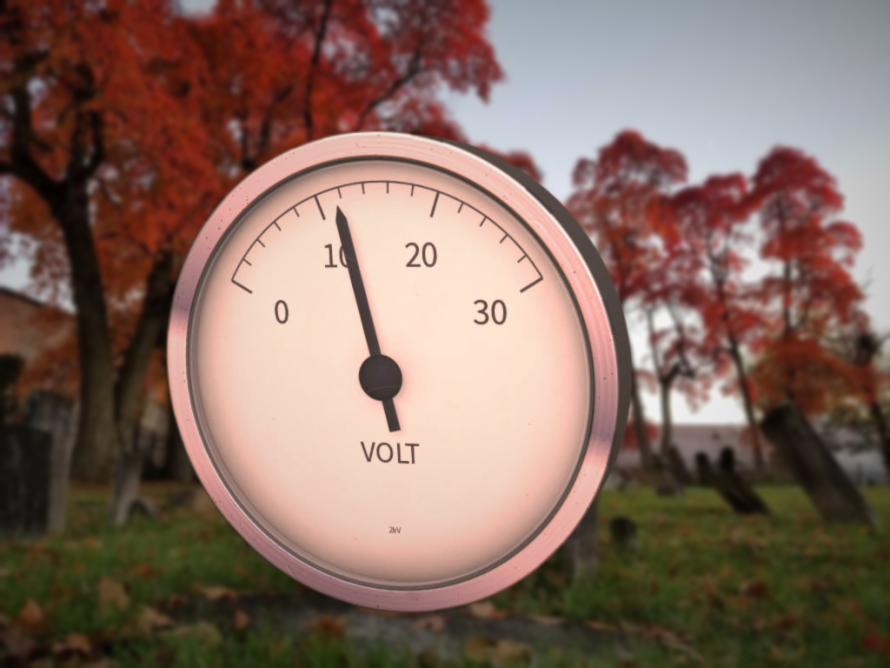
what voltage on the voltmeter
12 V
